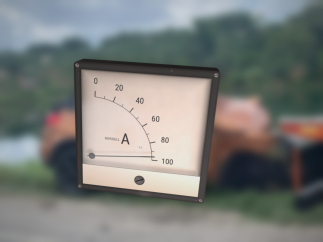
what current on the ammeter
95 A
